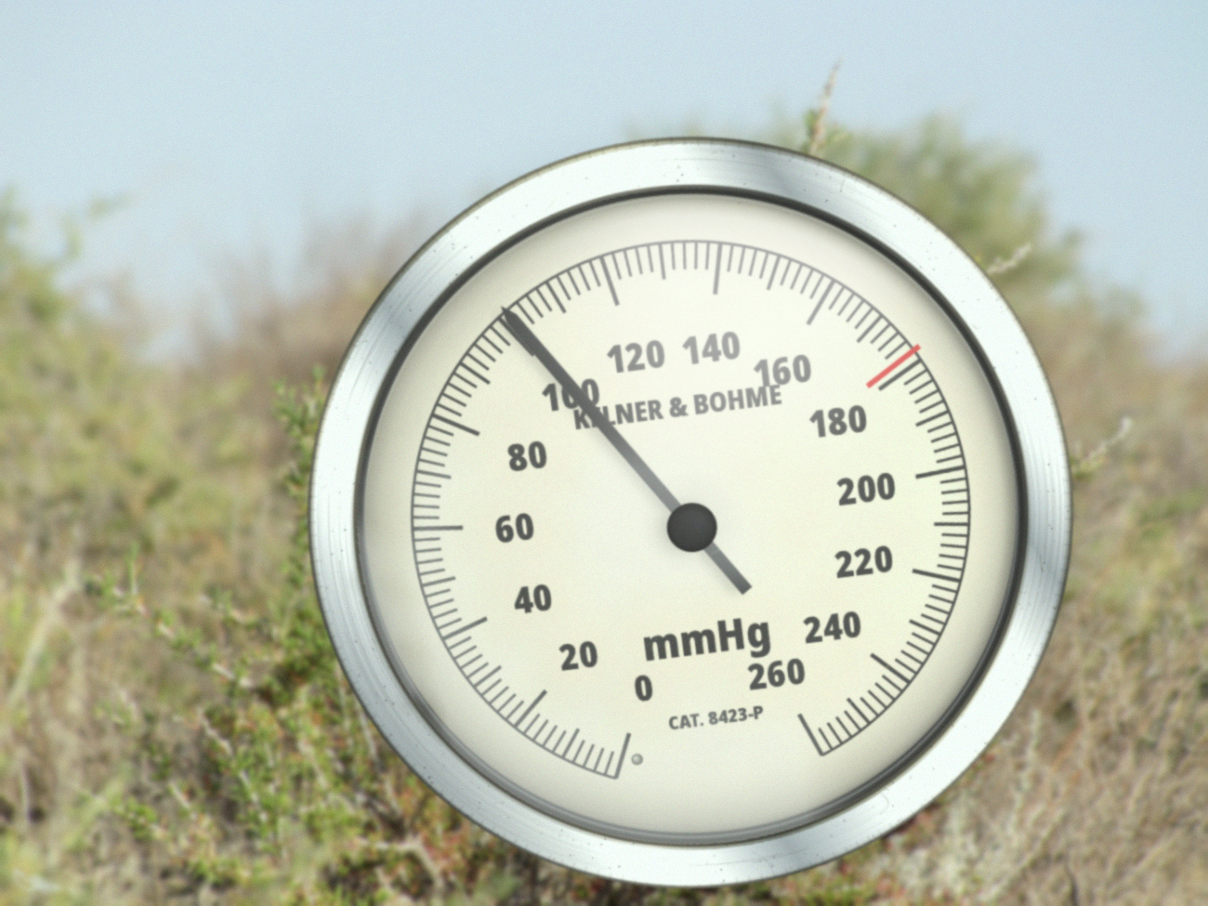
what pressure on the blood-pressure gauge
102 mmHg
